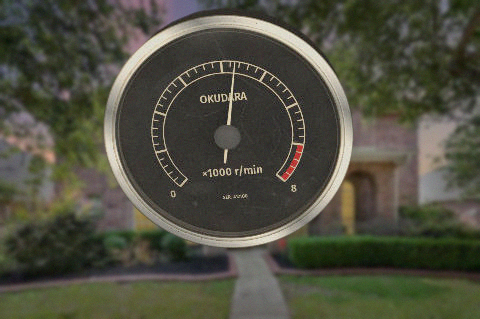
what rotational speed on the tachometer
4300 rpm
